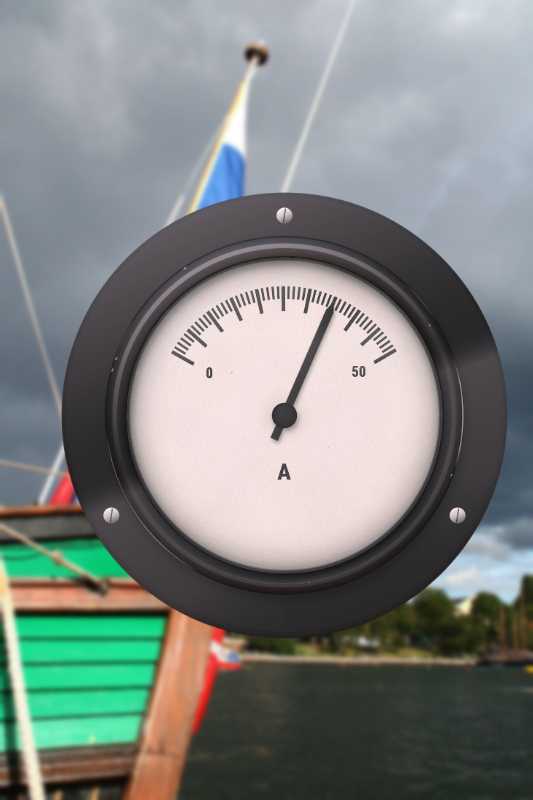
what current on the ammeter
35 A
